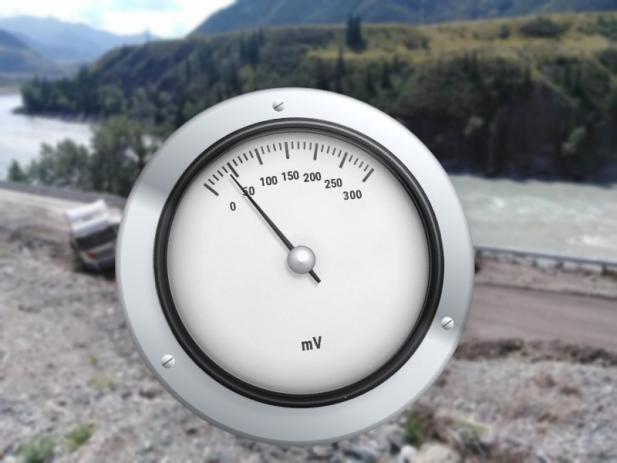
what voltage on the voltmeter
40 mV
